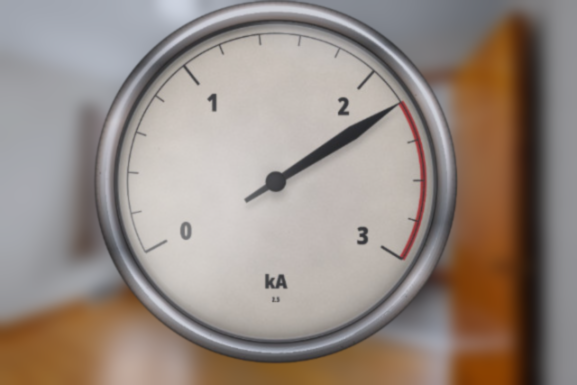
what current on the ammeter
2.2 kA
